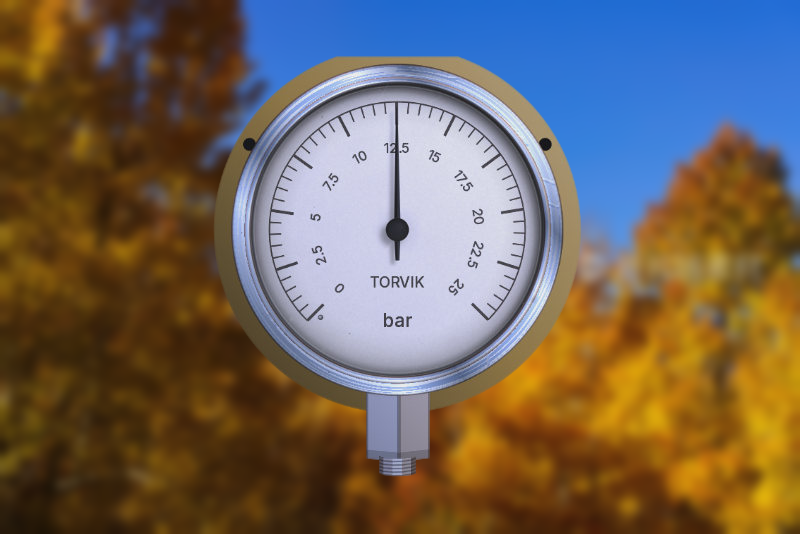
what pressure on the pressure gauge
12.5 bar
